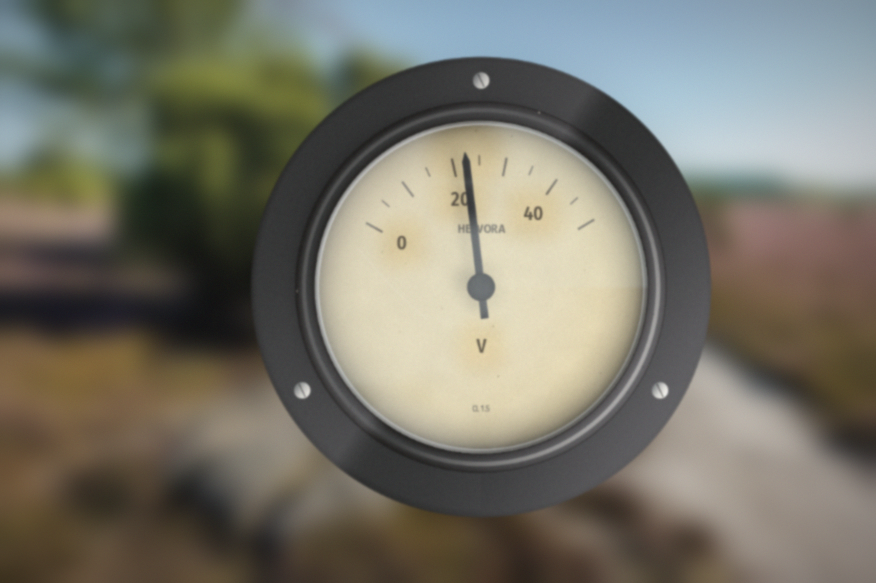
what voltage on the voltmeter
22.5 V
